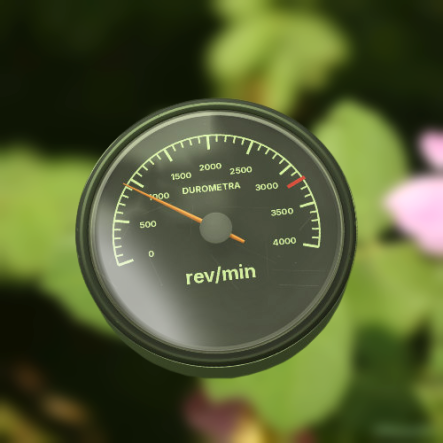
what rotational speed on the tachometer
900 rpm
